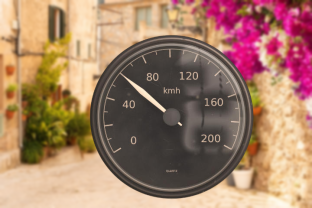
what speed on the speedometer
60 km/h
